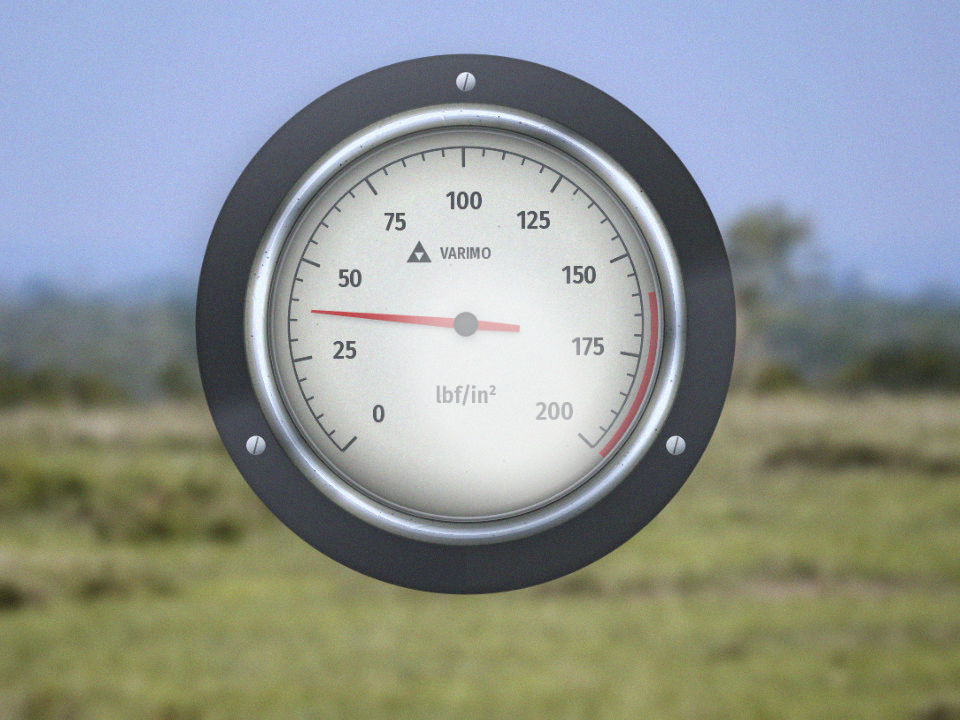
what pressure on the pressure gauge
37.5 psi
